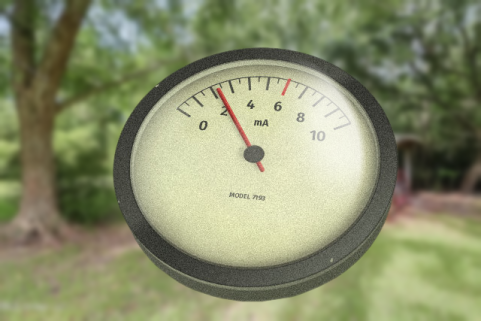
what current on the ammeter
2.25 mA
